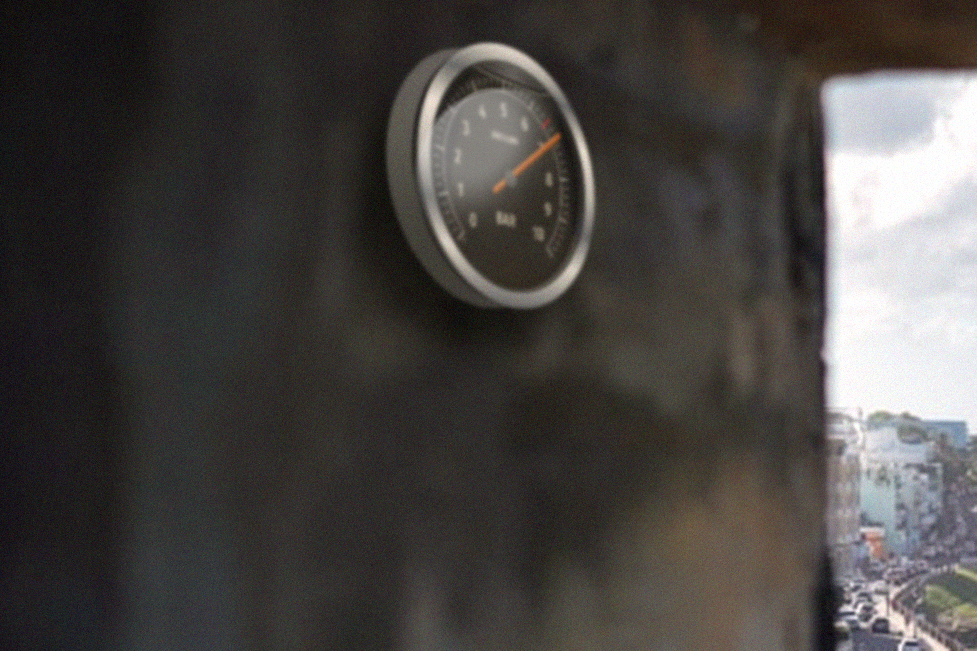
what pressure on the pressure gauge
7 bar
